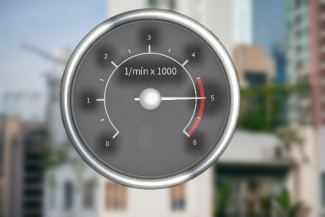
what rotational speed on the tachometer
5000 rpm
